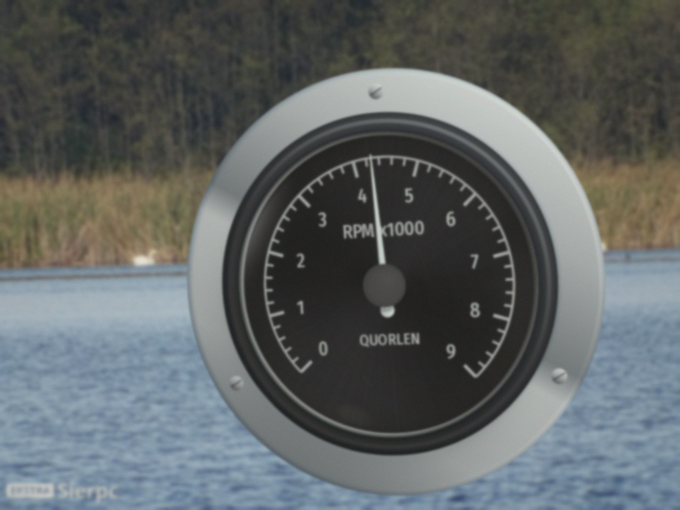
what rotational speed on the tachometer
4300 rpm
